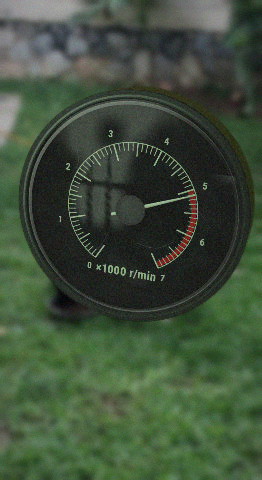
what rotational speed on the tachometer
5100 rpm
